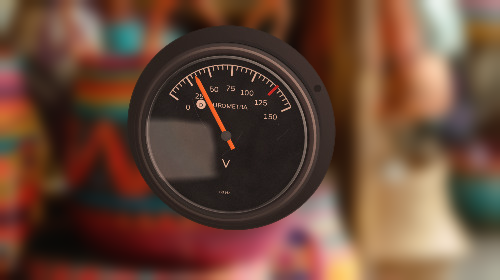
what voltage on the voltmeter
35 V
